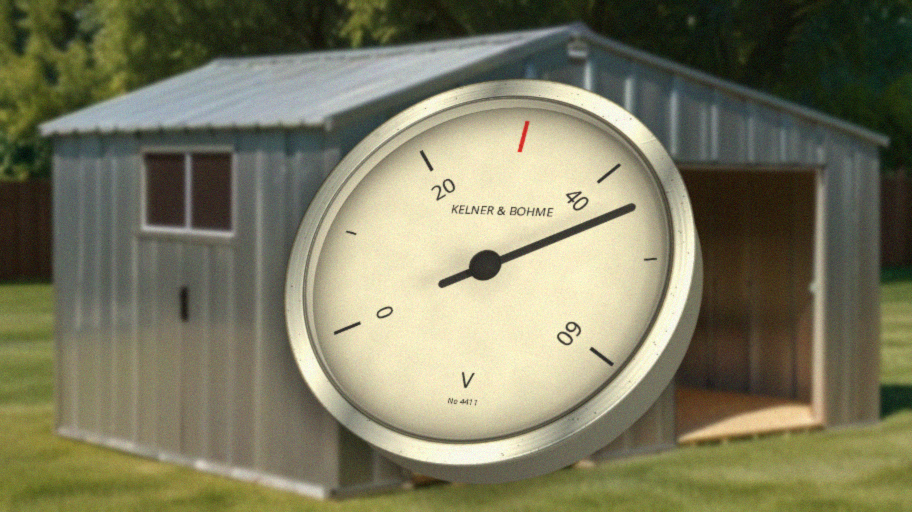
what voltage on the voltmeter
45 V
